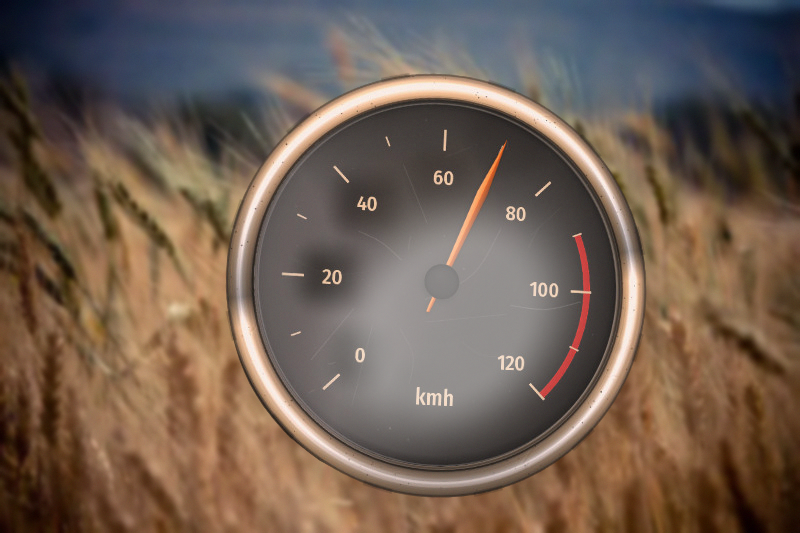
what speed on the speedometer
70 km/h
